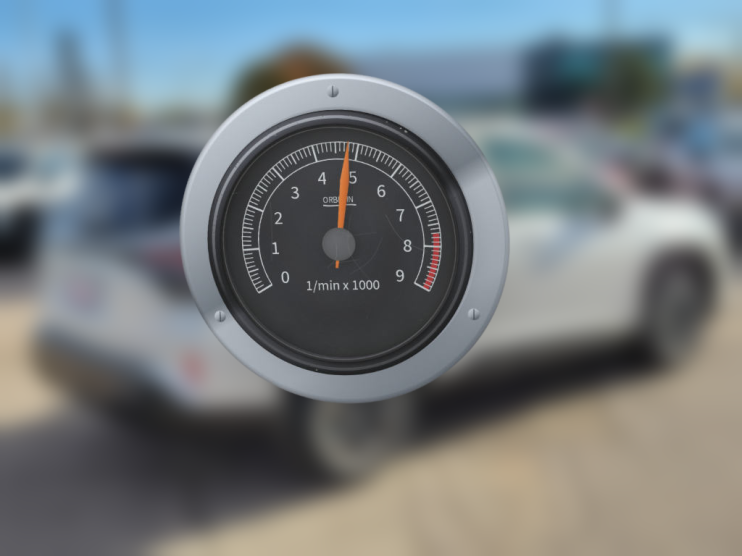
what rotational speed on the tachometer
4800 rpm
